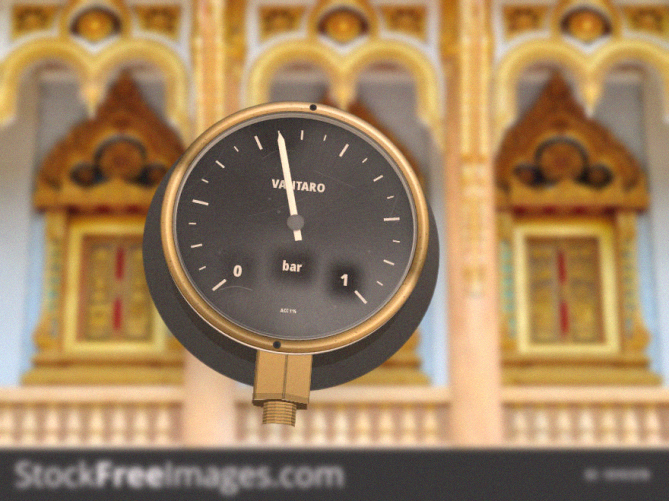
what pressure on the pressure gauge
0.45 bar
